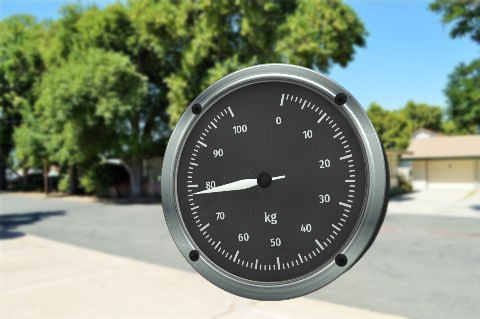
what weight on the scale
78 kg
